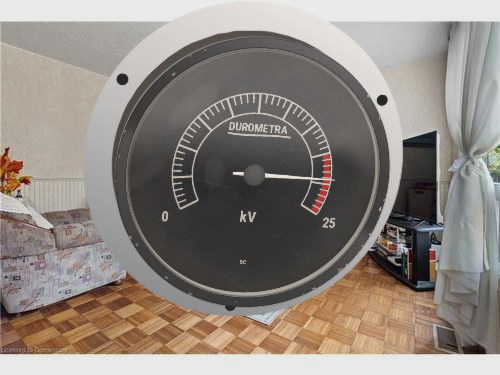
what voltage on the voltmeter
22 kV
